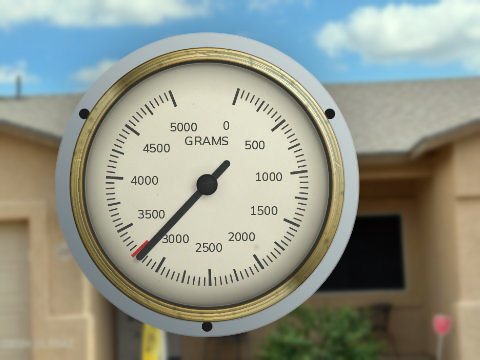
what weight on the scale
3200 g
